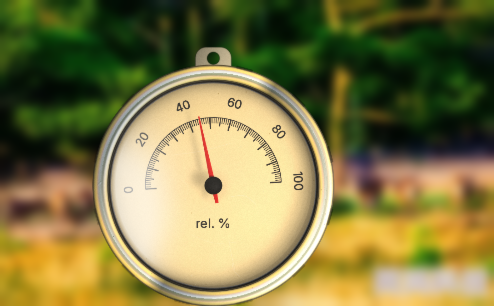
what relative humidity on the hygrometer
45 %
